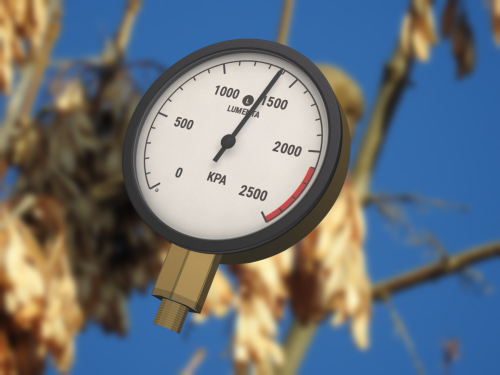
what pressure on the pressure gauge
1400 kPa
